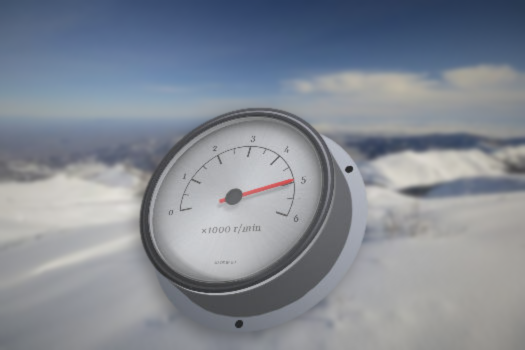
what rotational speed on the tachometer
5000 rpm
